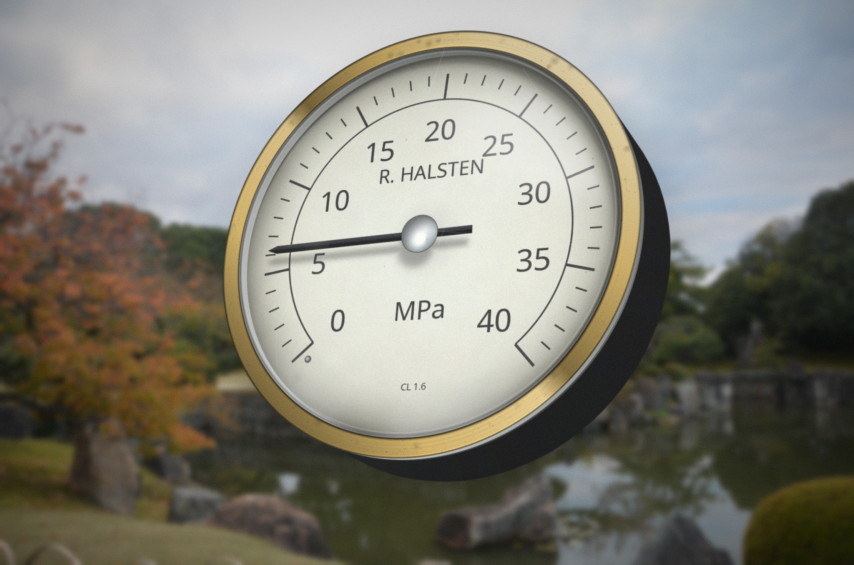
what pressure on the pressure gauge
6 MPa
